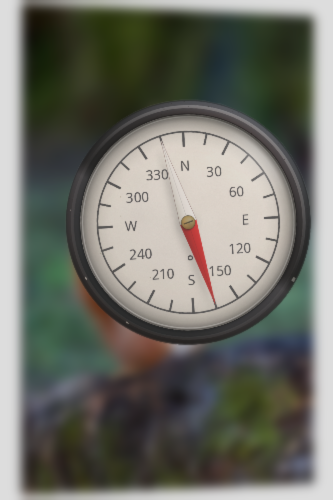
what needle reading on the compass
165 °
